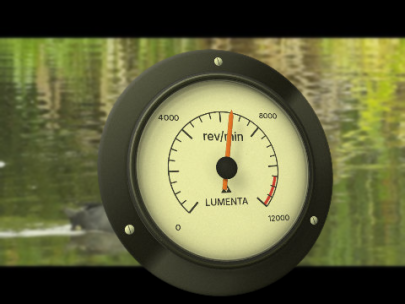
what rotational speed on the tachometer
6500 rpm
